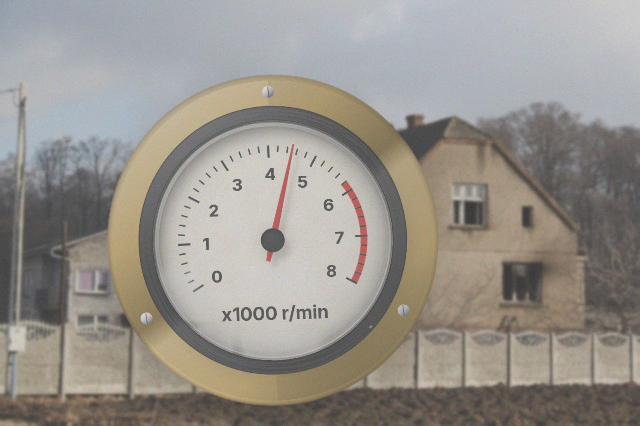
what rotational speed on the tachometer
4500 rpm
